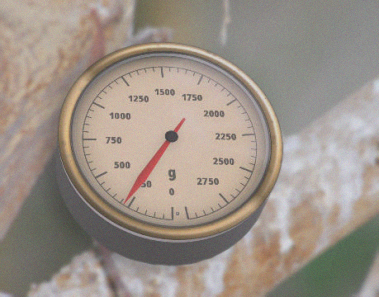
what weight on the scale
275 g
